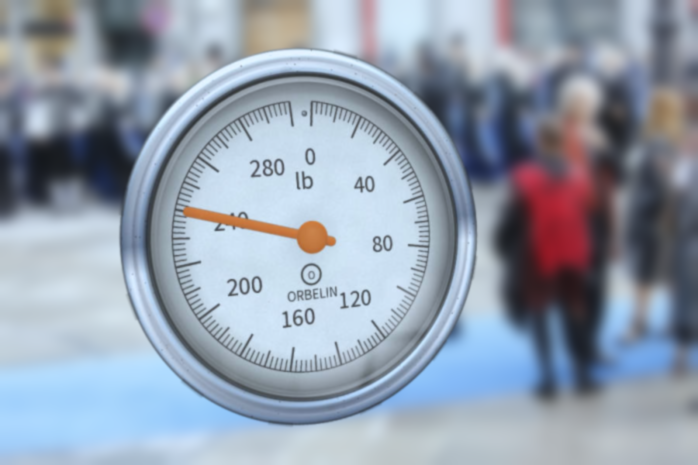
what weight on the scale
240 lb
